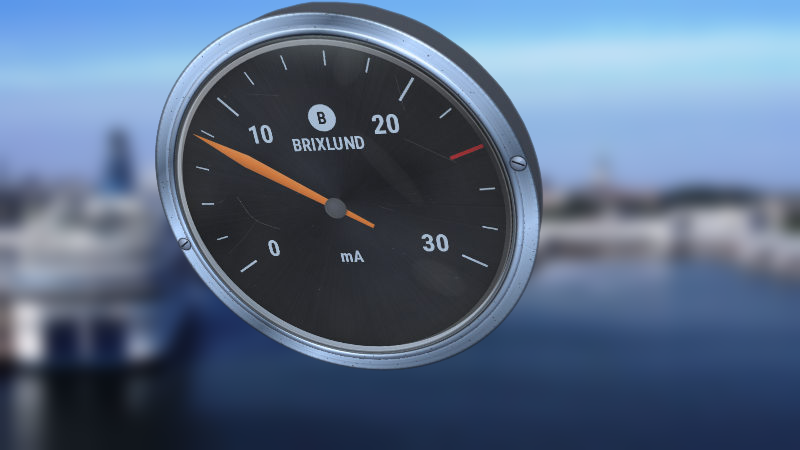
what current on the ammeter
8 mA
